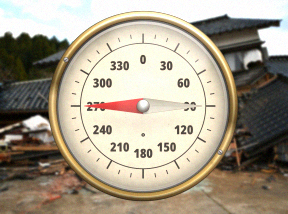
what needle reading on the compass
270 °
